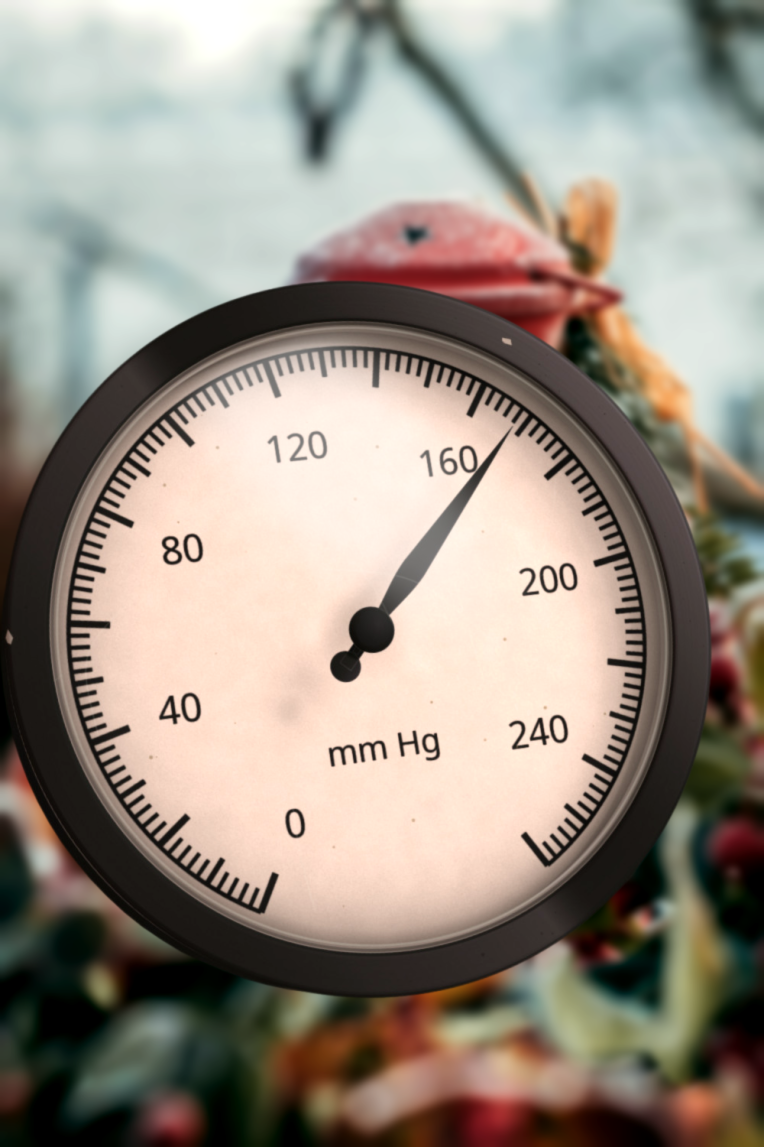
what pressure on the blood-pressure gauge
168 mmHg
